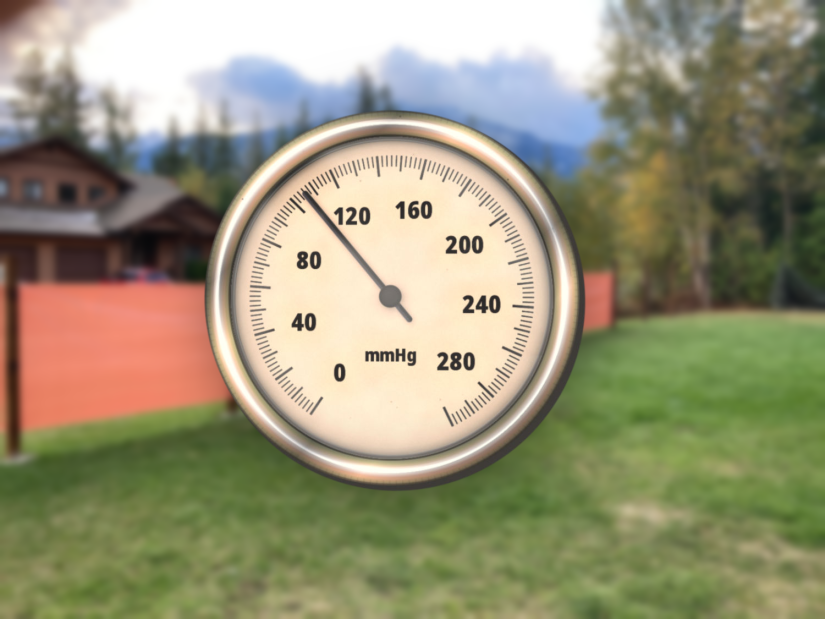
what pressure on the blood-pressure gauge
106 mmHg
